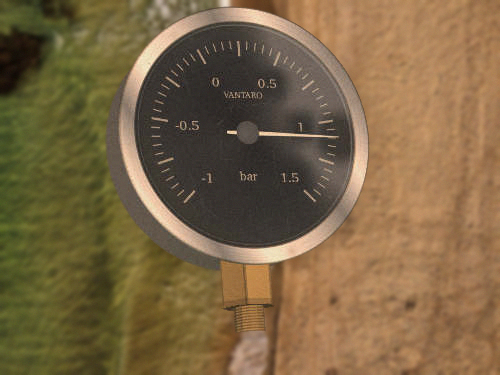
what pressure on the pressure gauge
1.1 bar
